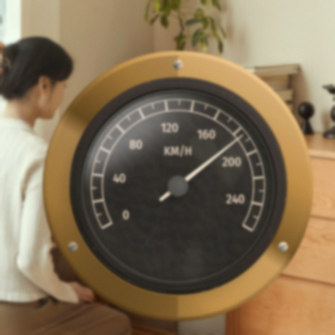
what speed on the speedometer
185 km/h
